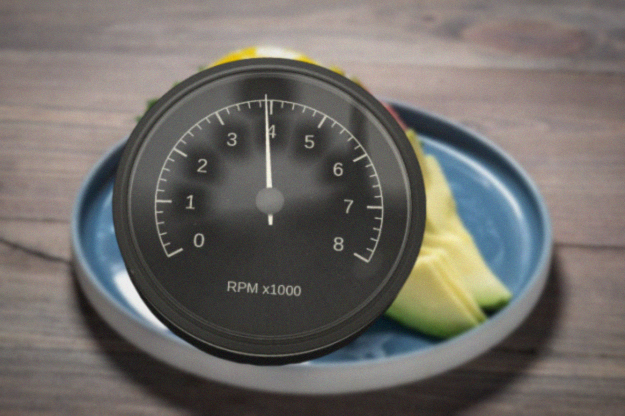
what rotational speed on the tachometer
3900 rpm
